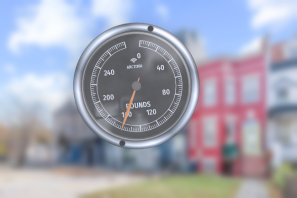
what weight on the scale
160 lb
